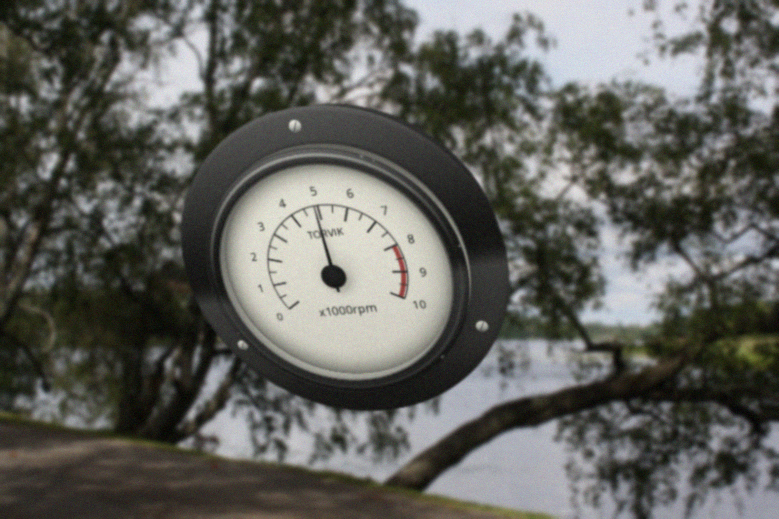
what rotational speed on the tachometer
5000 rpm
